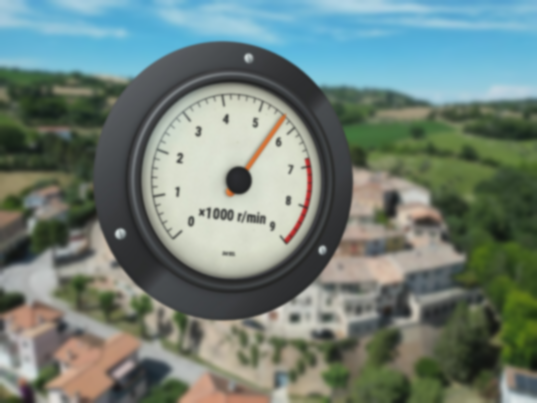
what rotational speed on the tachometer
5600 rpm
